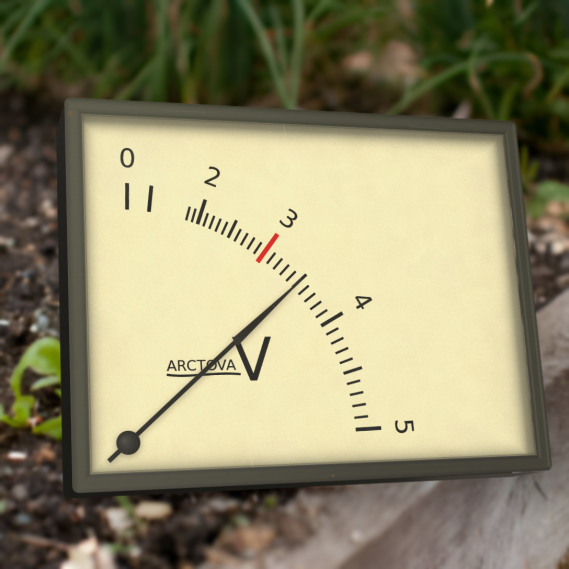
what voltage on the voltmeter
3.5 V
